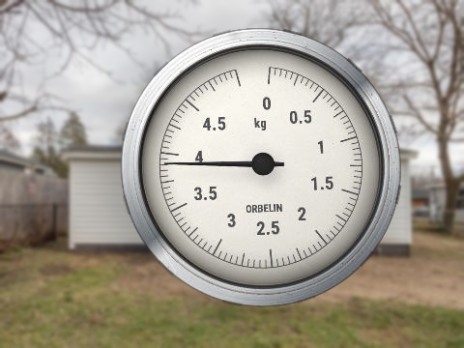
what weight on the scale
3.9 kg
